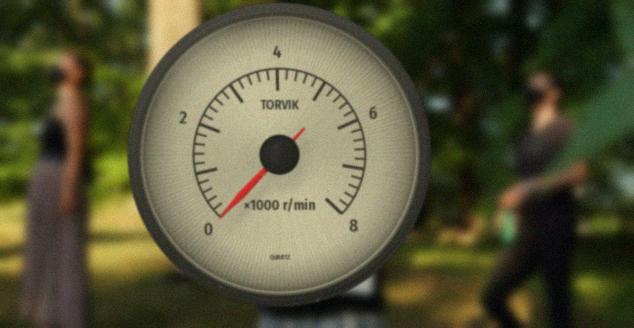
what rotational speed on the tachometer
0 rpm
